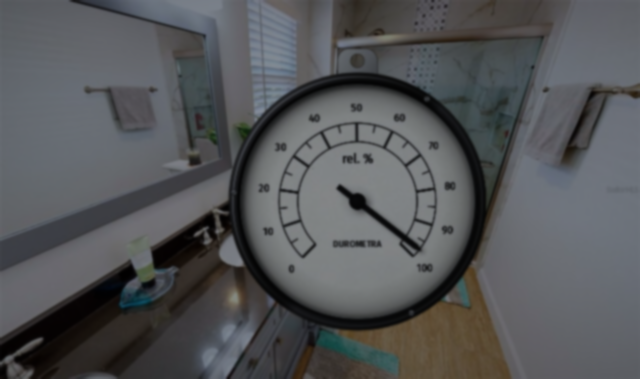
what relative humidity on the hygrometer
97.5 %
